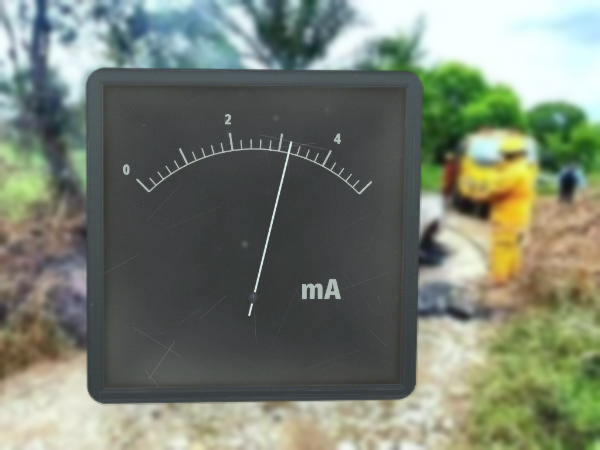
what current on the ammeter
3.2 mA
